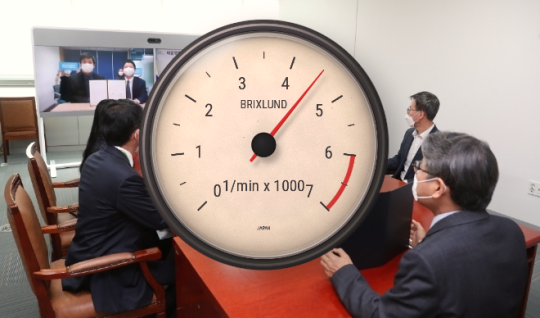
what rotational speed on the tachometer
4500 rpm
